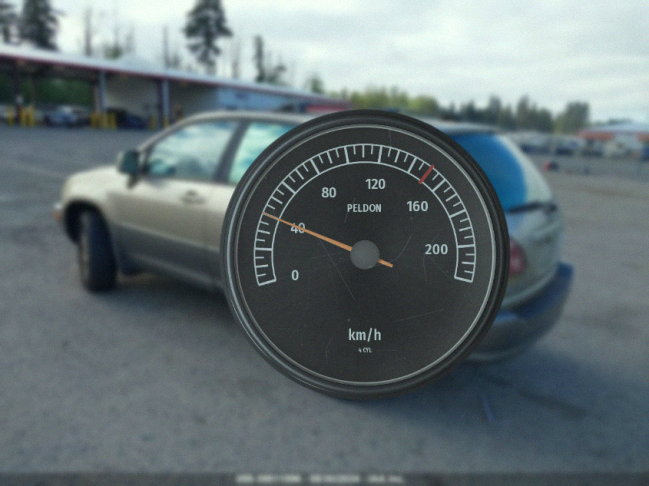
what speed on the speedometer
40 km/h
